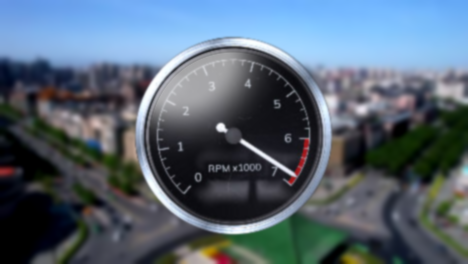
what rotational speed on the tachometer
6800 rpm
